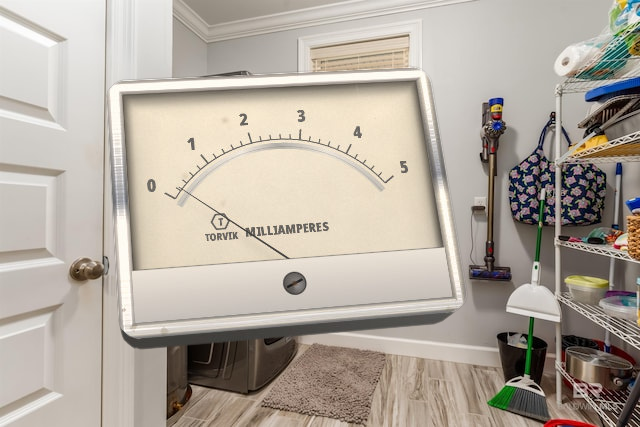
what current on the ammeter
0.2 mA
